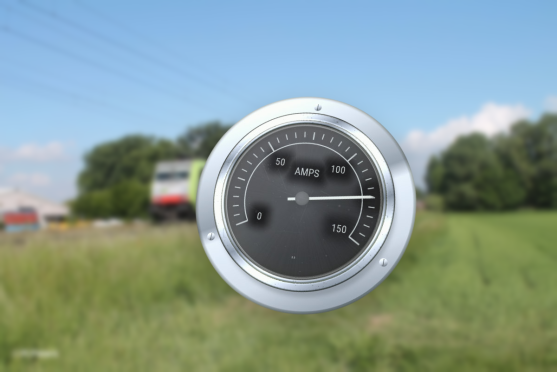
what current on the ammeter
125 A
